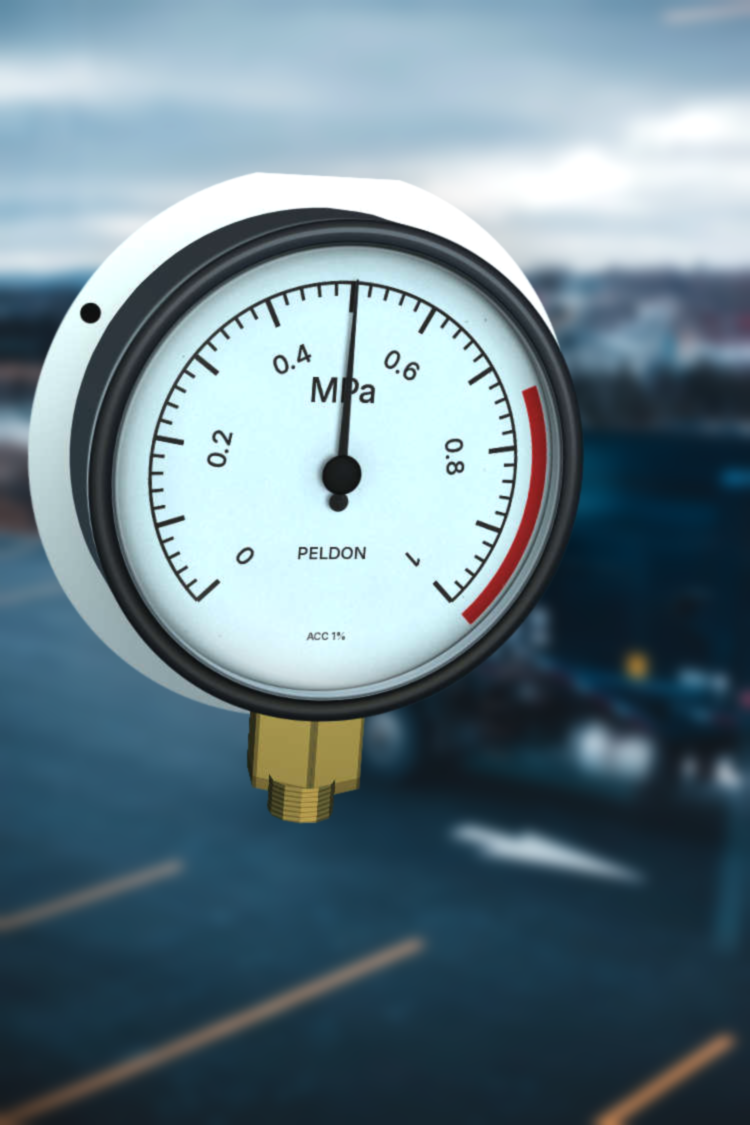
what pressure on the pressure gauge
0.5 MPa
